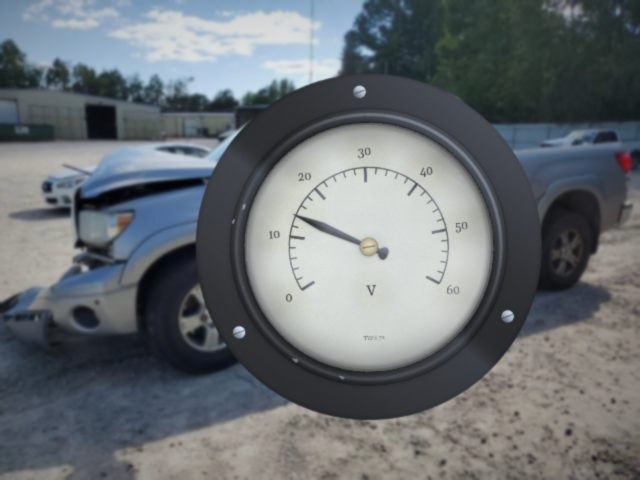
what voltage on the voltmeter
14 V
